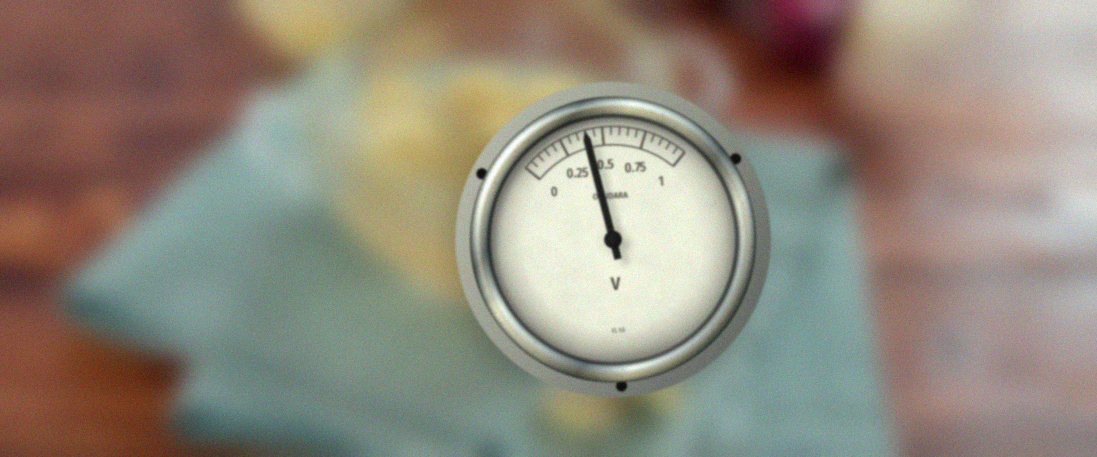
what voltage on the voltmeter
0.4 V
